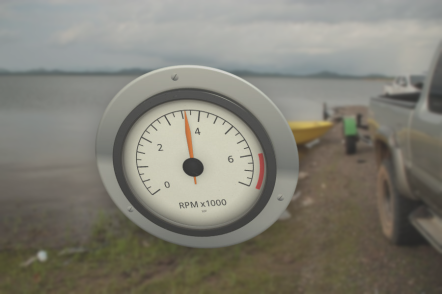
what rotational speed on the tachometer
3625 rpm
